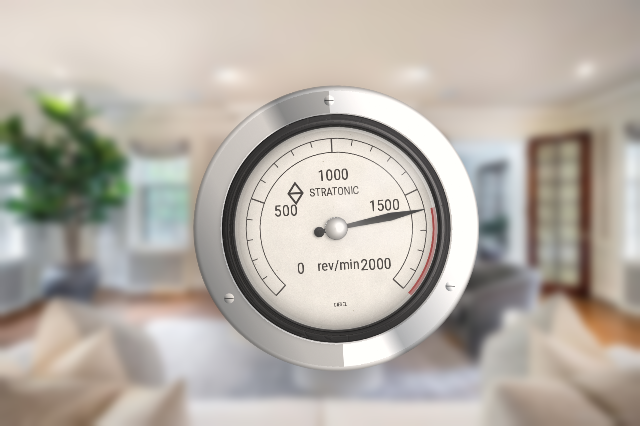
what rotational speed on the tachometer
1600 rpm
